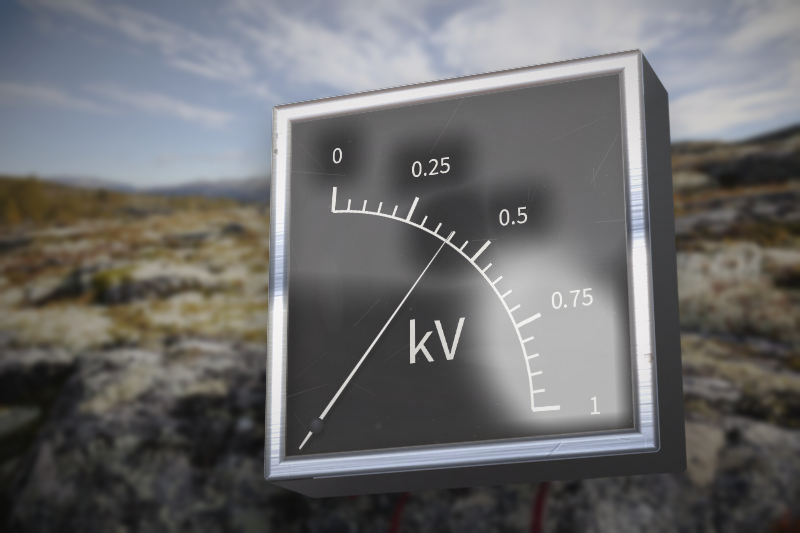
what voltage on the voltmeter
0.4 kV
